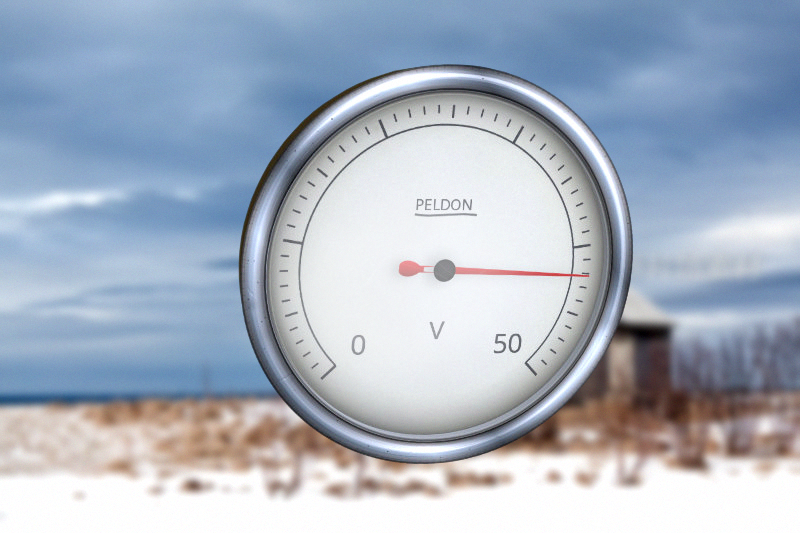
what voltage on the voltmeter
42 V
